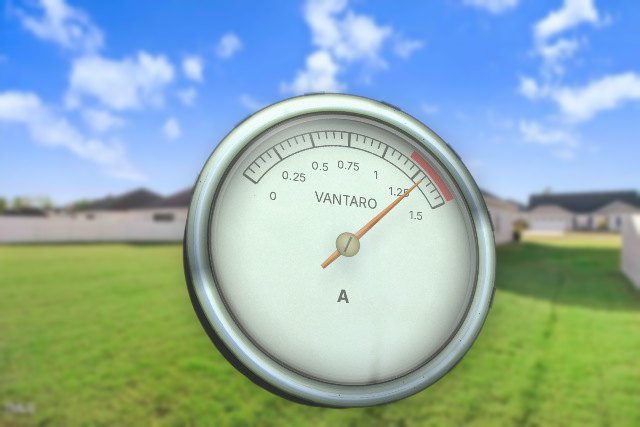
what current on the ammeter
1.3 A
